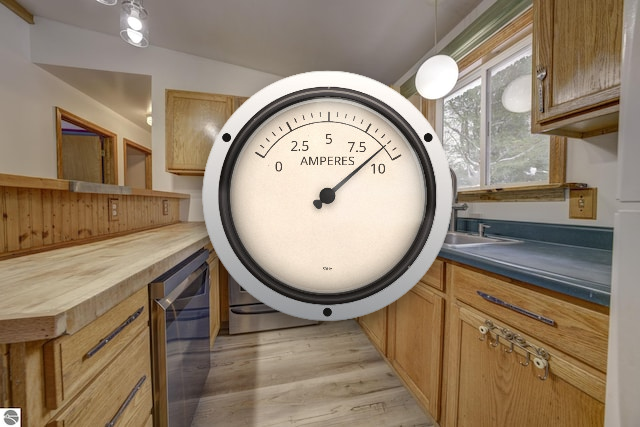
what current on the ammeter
9 A
